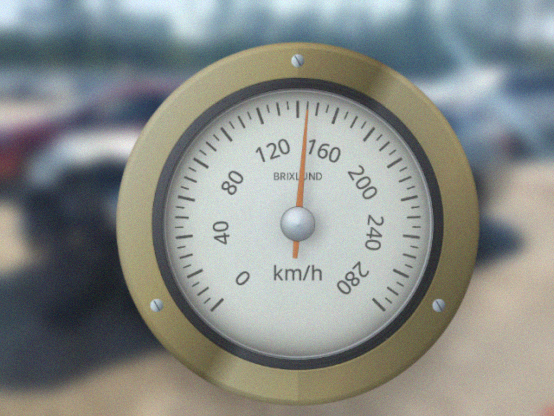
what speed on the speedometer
145 km/h
